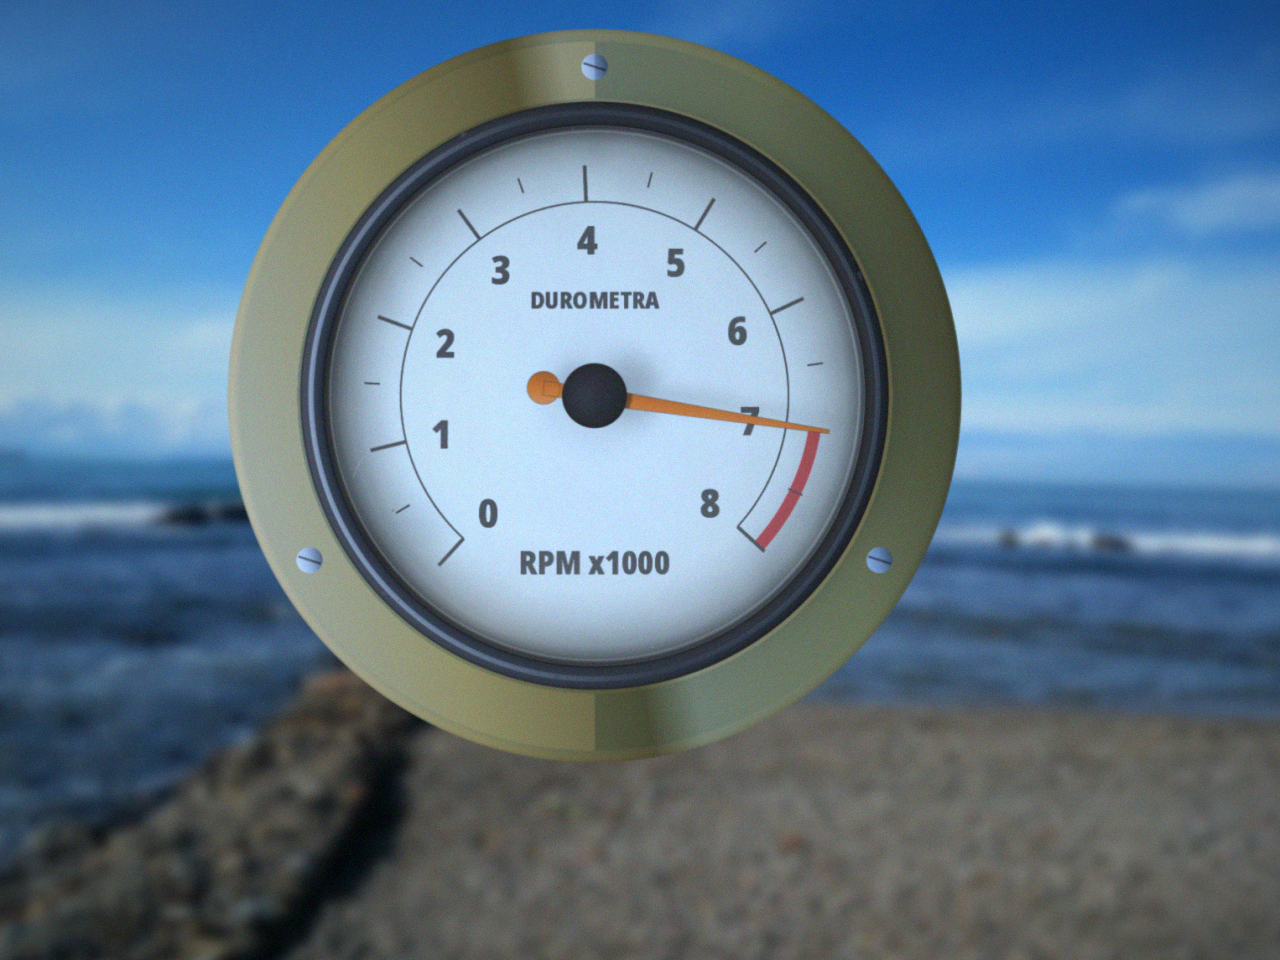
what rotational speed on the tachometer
7000 rpm
